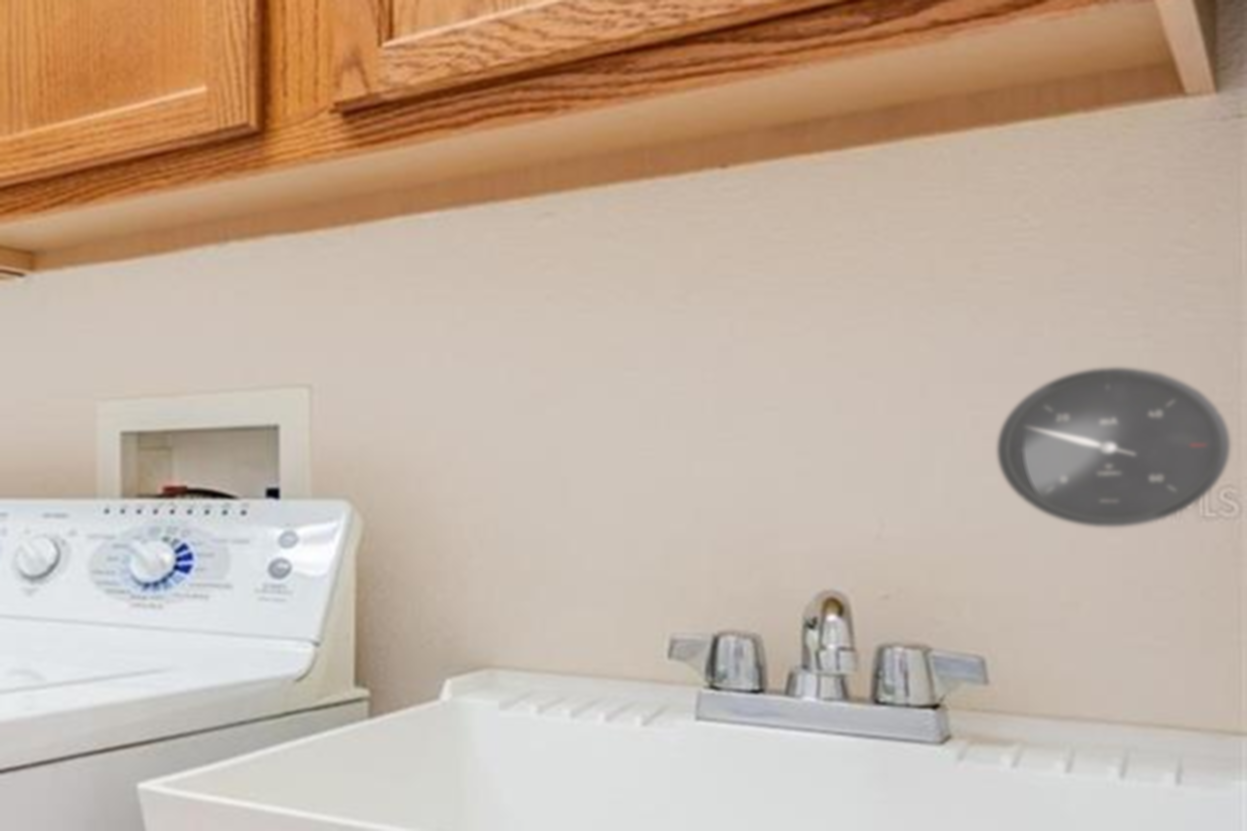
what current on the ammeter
15 mA
